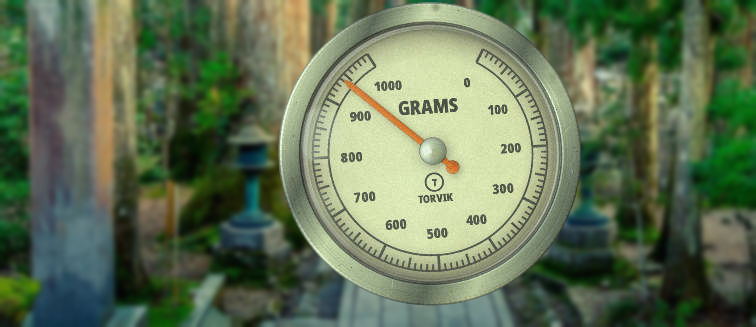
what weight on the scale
940 g
